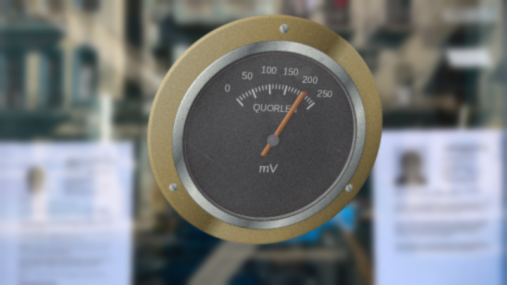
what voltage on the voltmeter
200 mV
